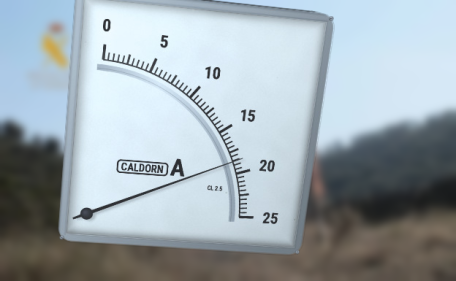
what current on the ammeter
18.5 A
